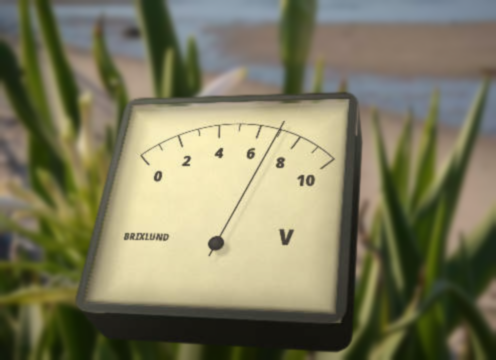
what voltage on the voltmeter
7 V
